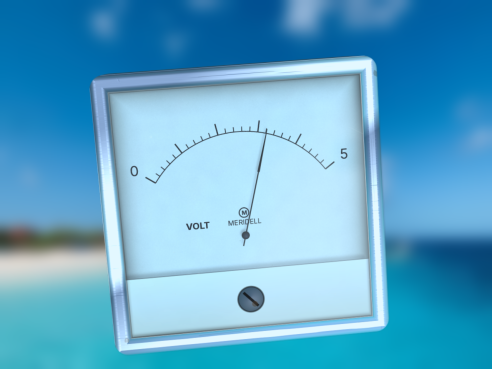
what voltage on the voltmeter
3.2 V
